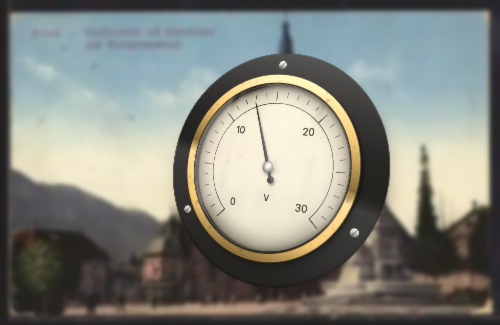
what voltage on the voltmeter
13 V
